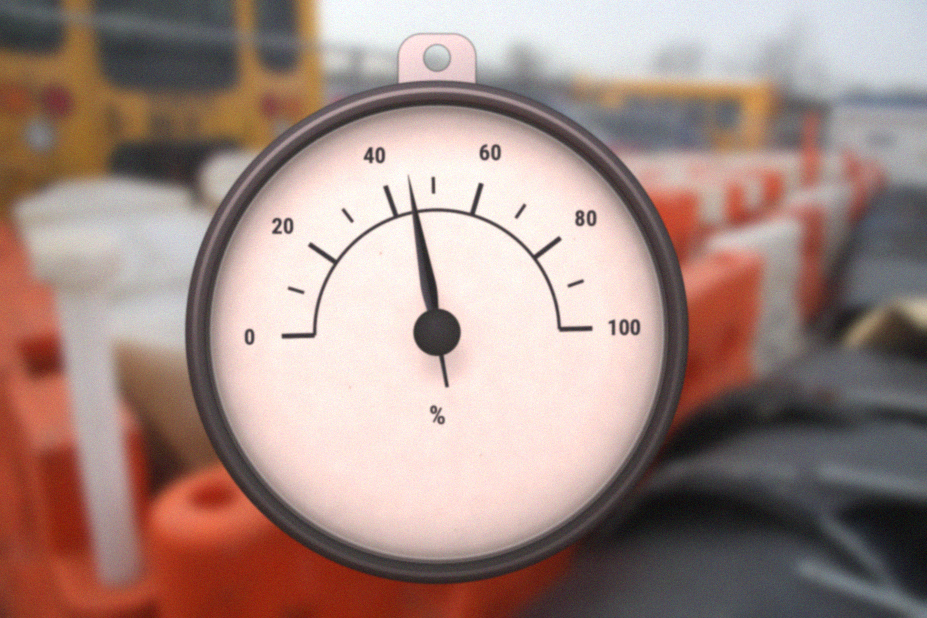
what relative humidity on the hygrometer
45 %
